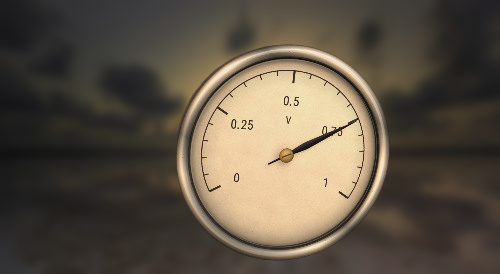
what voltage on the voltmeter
0.75 V
